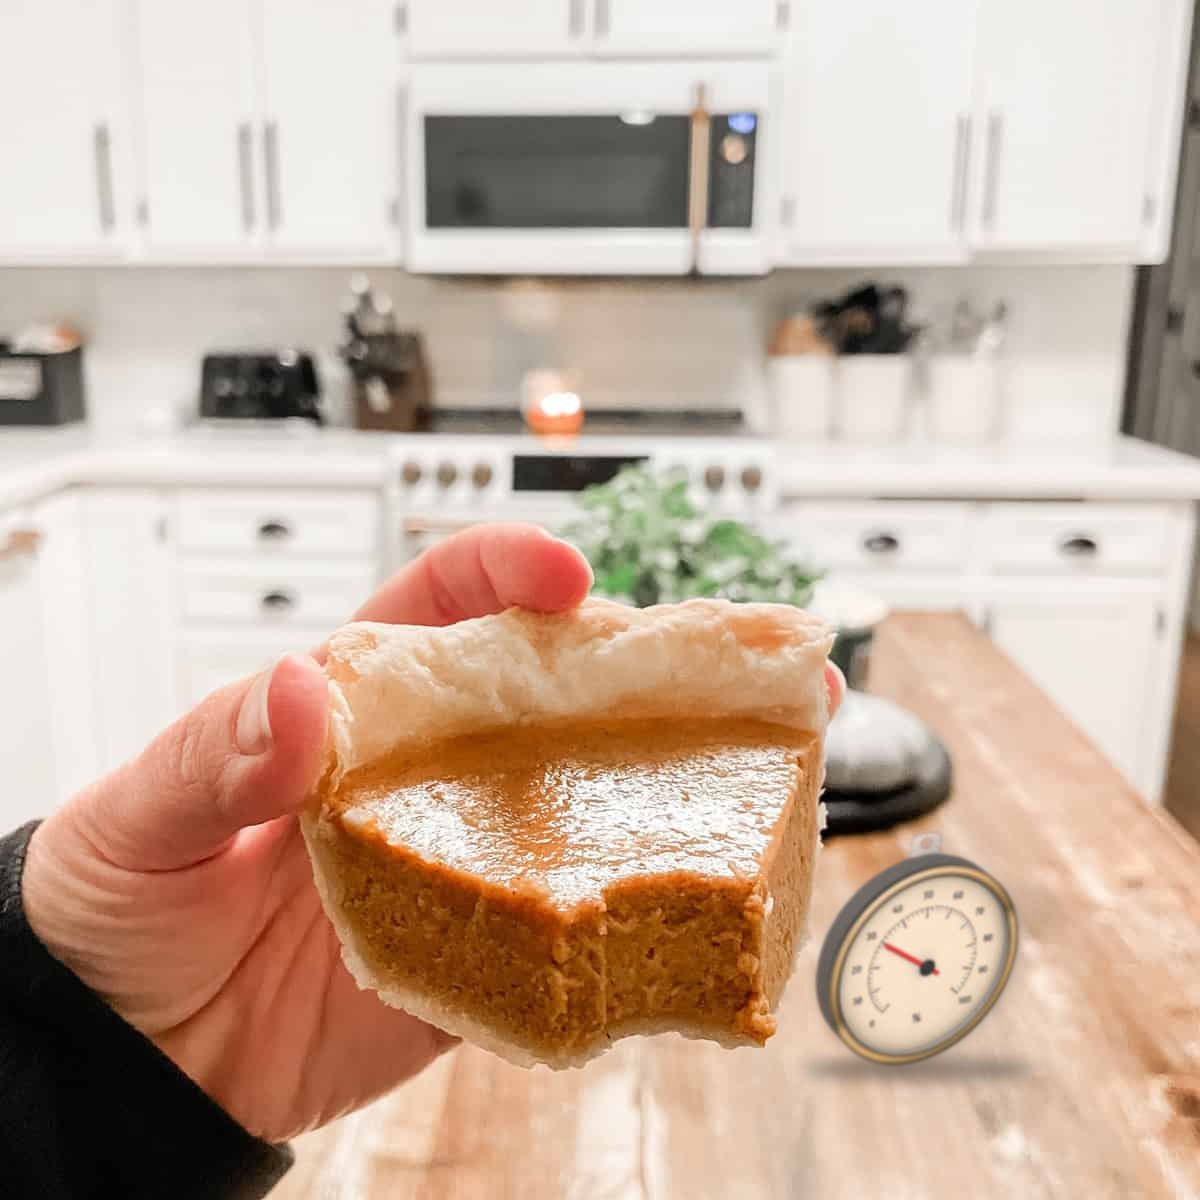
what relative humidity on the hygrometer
30 %
